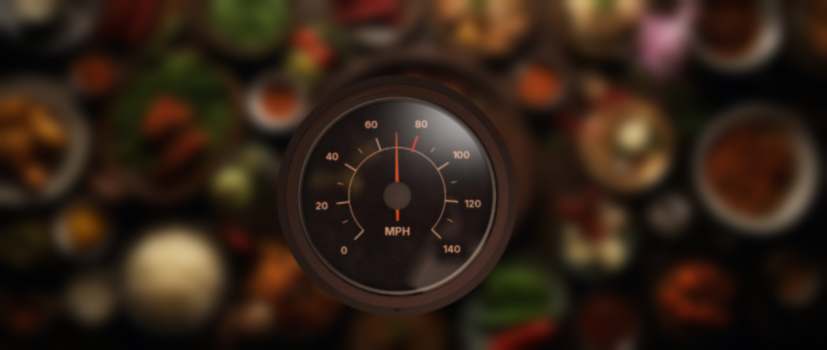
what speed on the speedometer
70 mph
